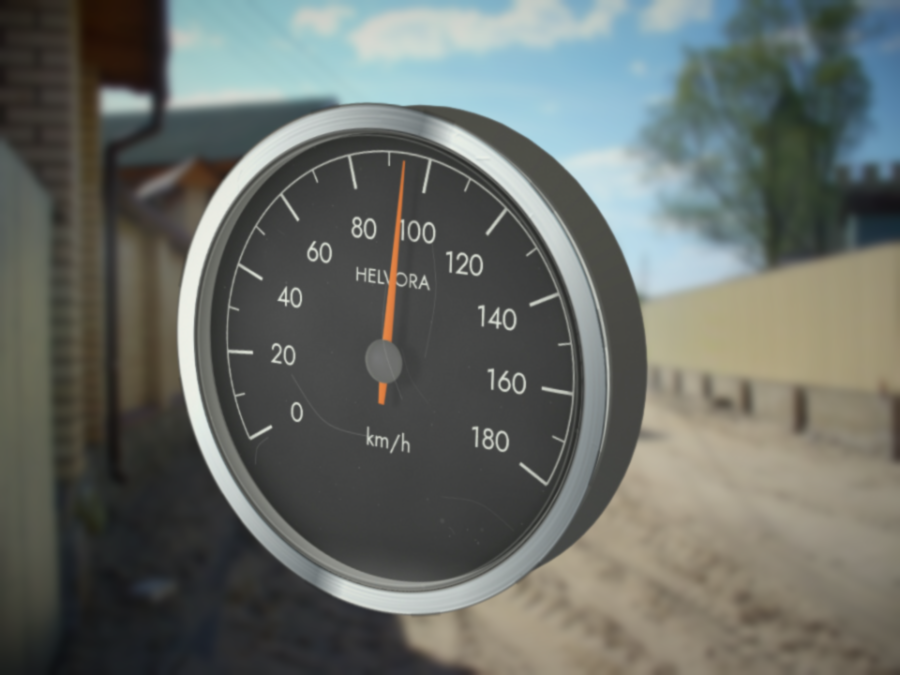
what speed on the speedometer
95 km/h
